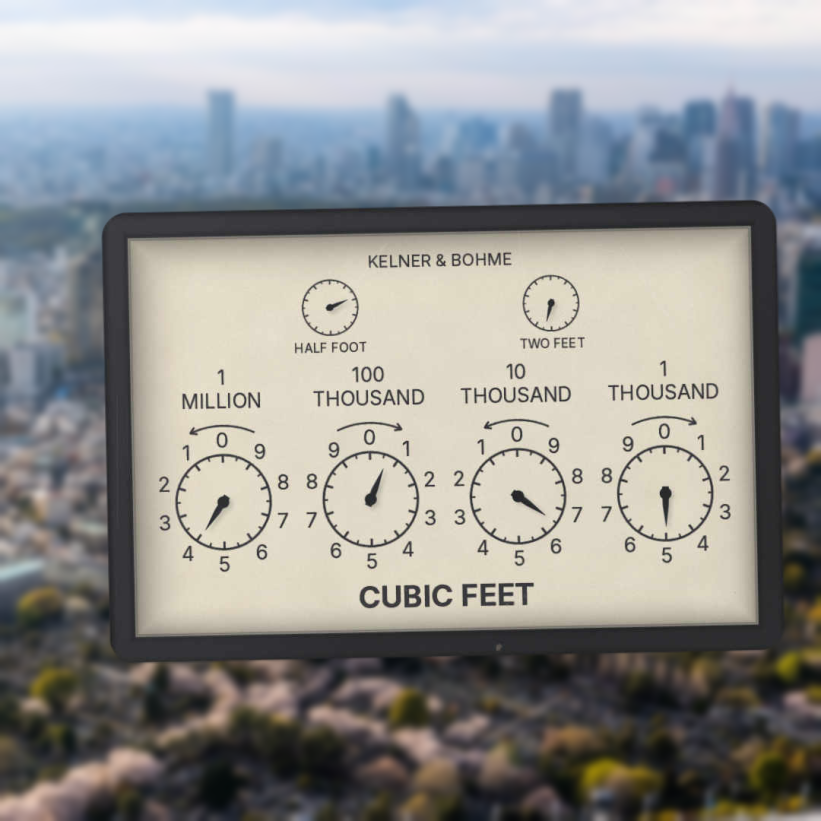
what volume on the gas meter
406500 ft³
